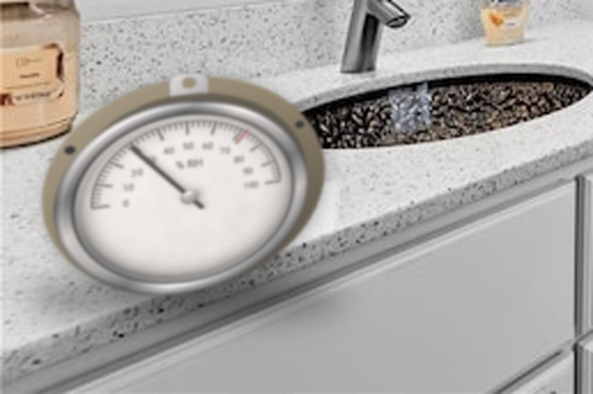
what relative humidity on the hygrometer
30 %
